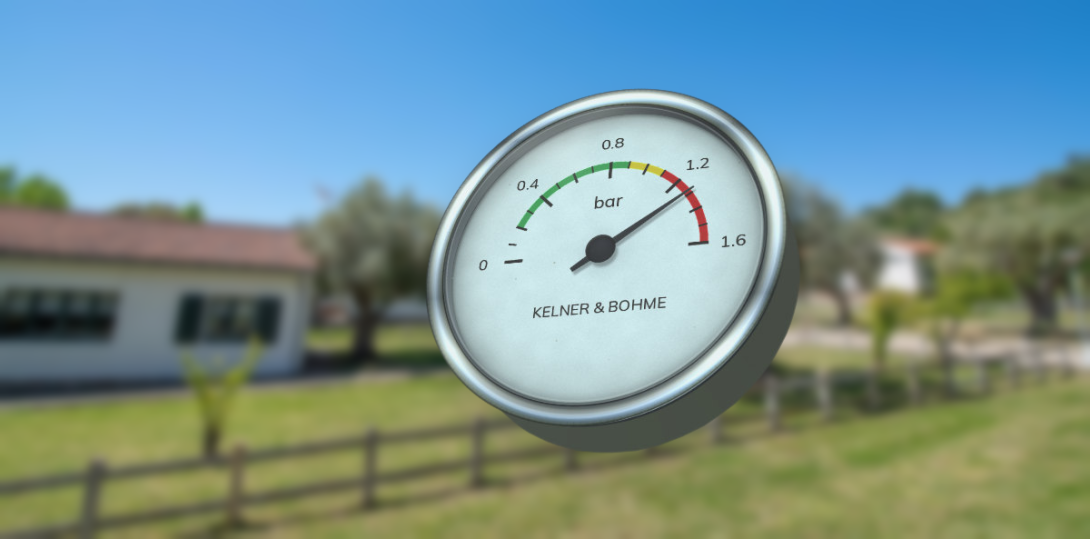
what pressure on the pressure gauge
1.3 bar
